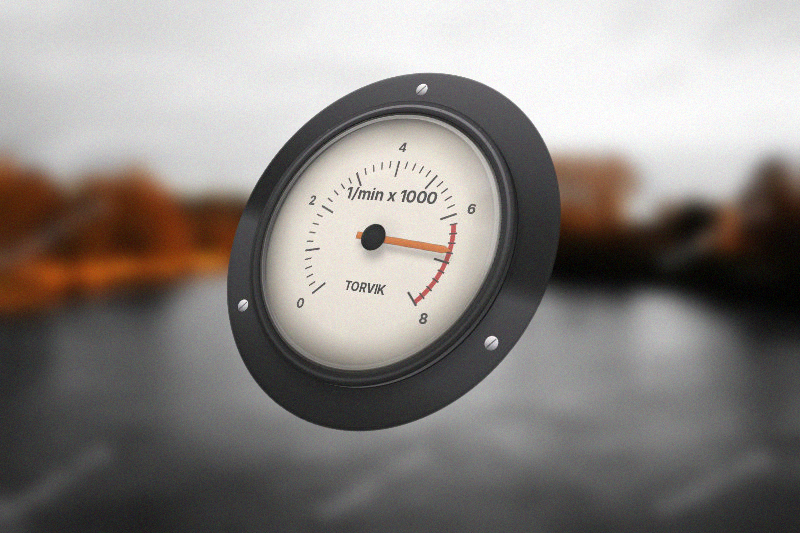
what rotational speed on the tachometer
6800 rpm
